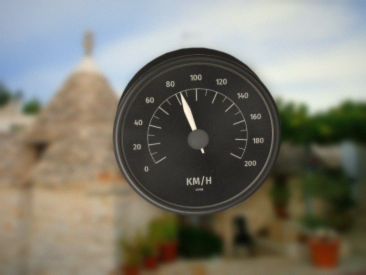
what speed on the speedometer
85 km/h
